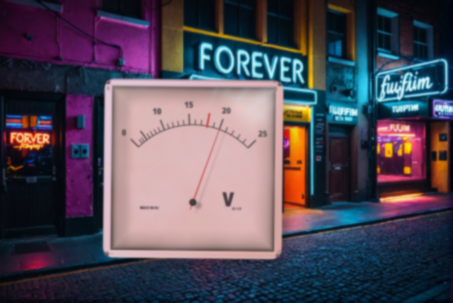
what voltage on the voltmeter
20 V
